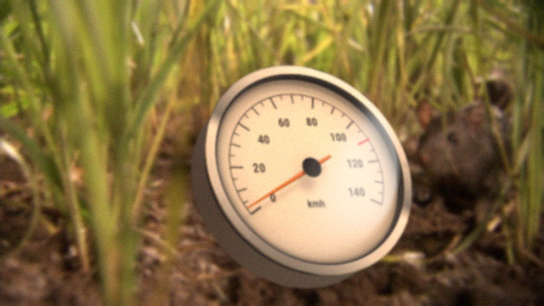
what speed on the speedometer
2.5 km/h
